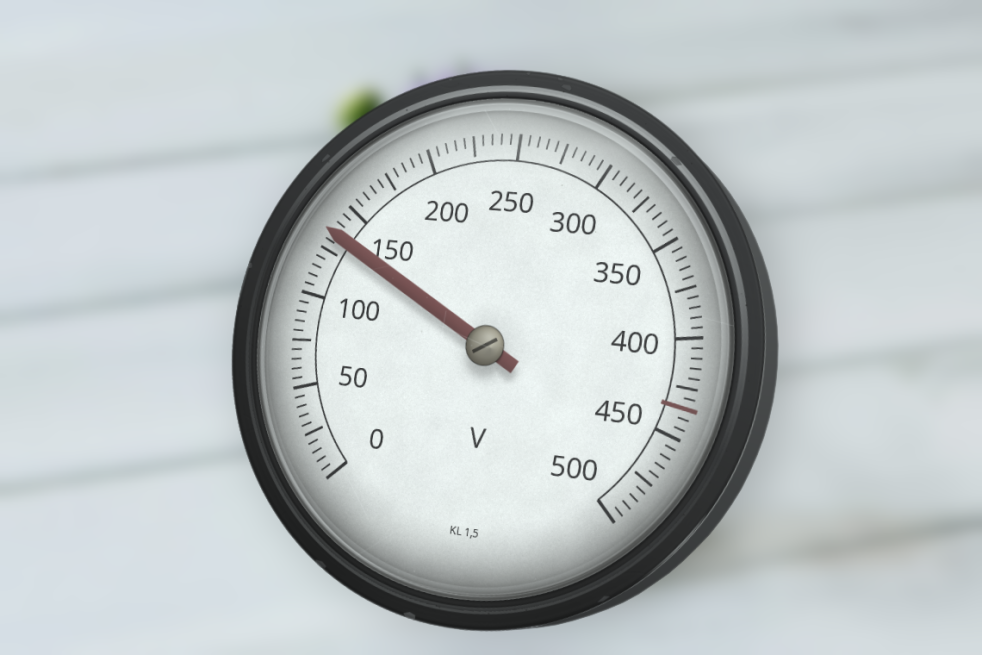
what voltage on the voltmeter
135 V
